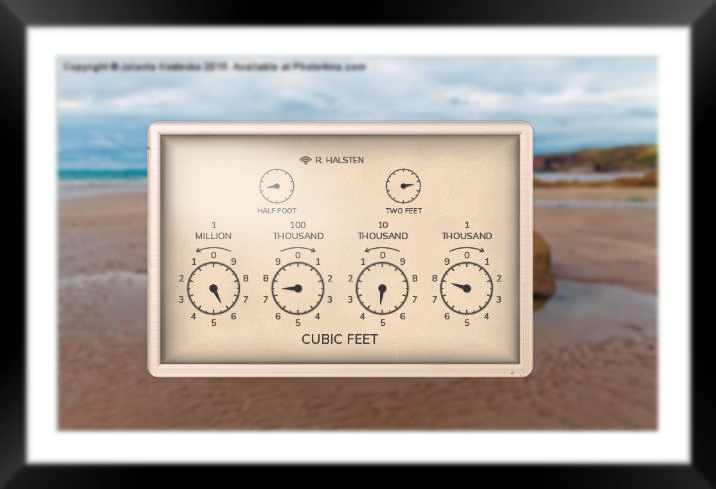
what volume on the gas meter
574800 ft³
